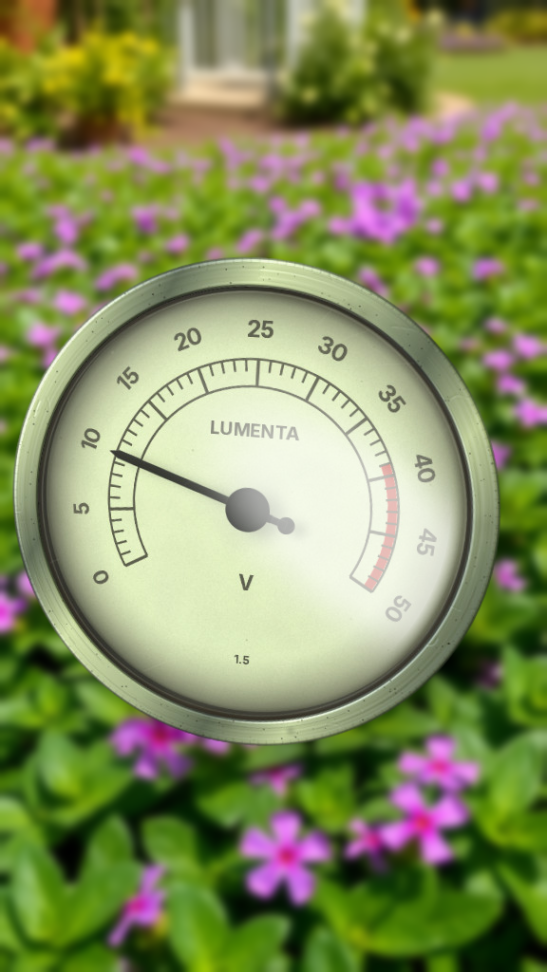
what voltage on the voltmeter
10 V
